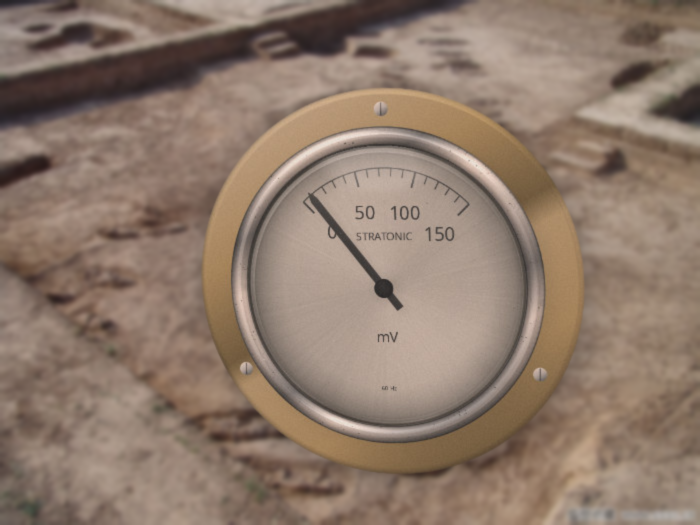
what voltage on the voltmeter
10 mV
